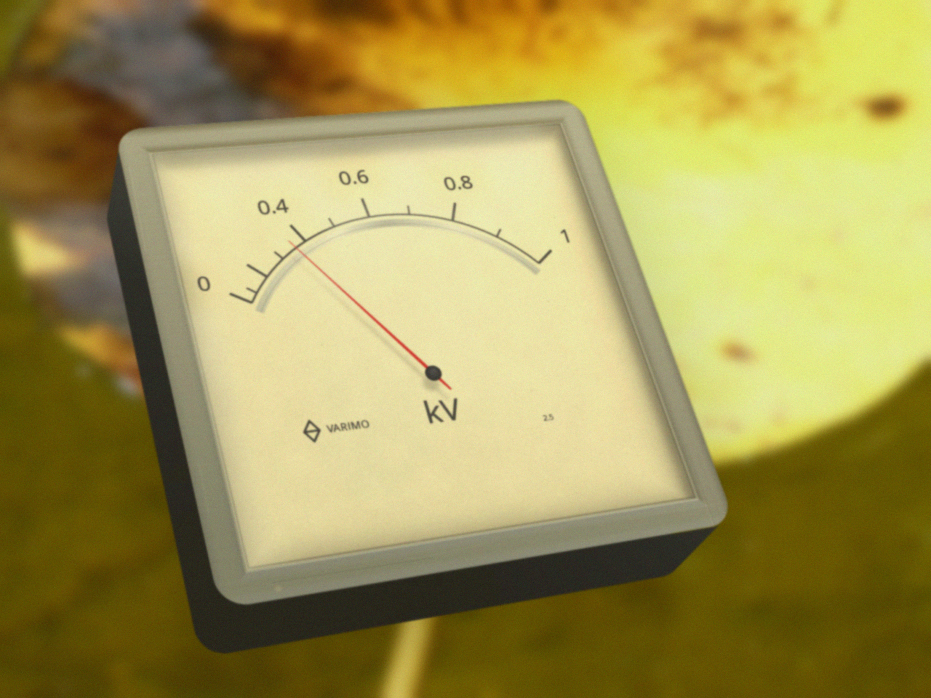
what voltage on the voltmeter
0.35 kV
